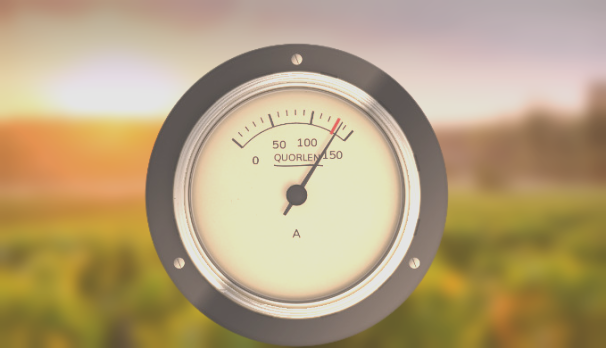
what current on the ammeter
135 A
